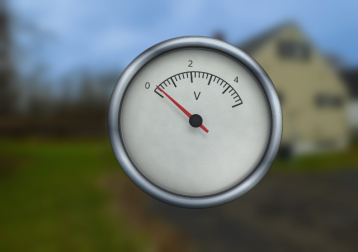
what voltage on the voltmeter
0.2 V
